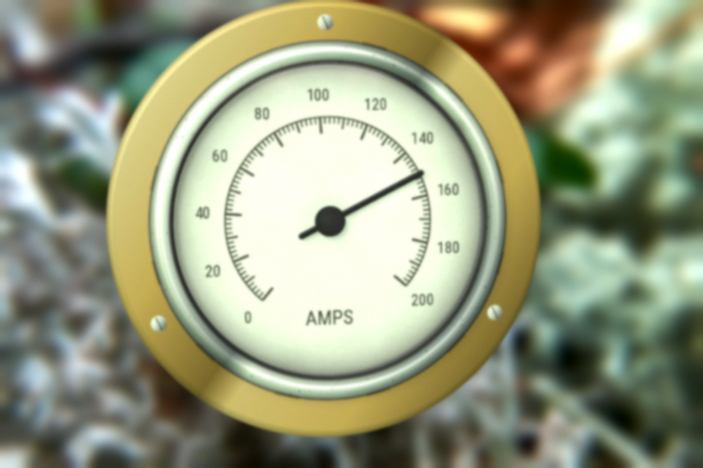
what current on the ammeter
150 A
